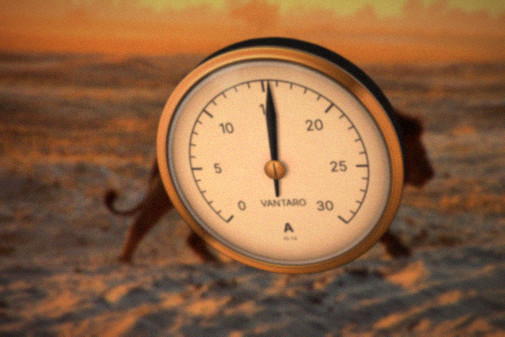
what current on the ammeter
15.5 A
